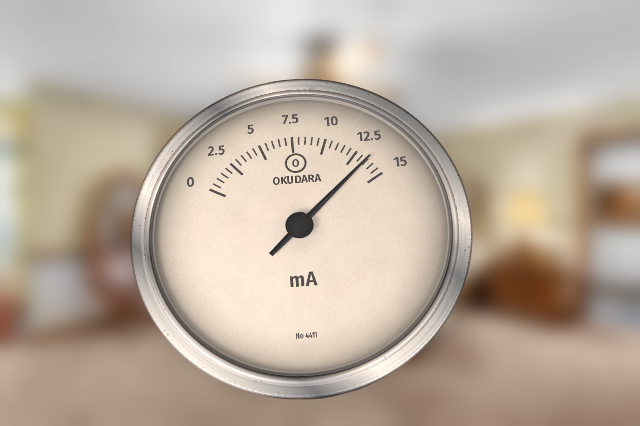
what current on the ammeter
13.5 mA
